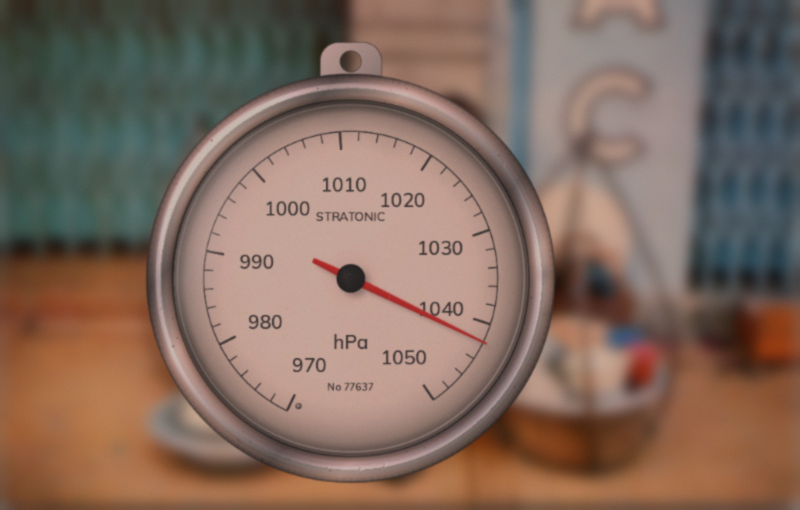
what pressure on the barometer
1042 hPa
